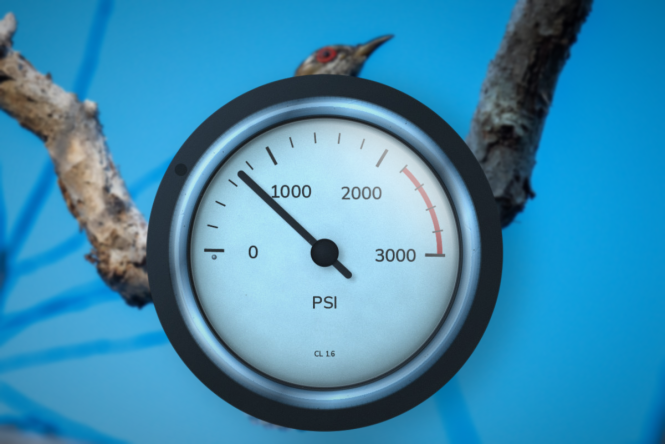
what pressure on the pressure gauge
700 psi
